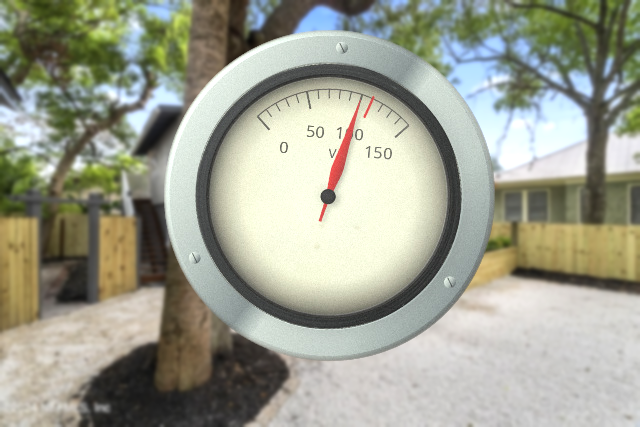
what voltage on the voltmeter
100 V
